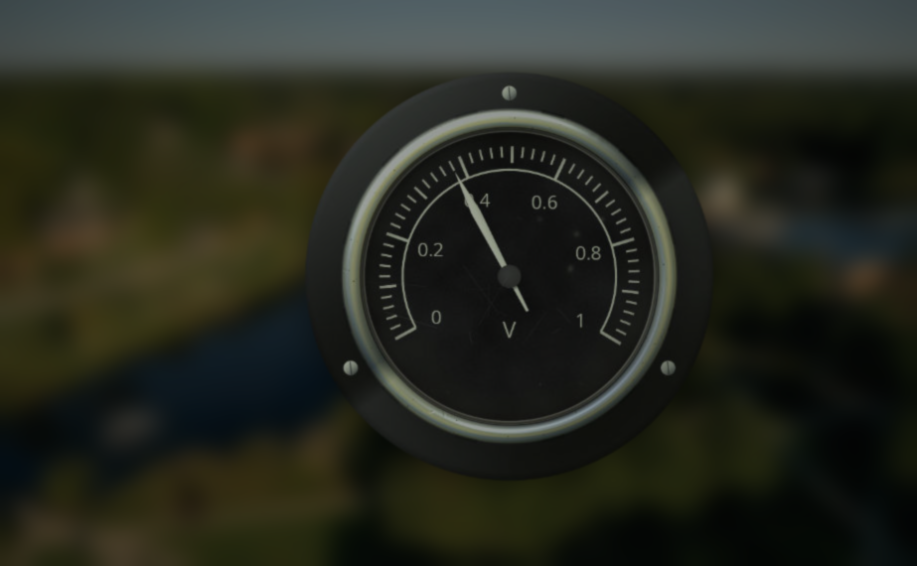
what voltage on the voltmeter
0.38 V
